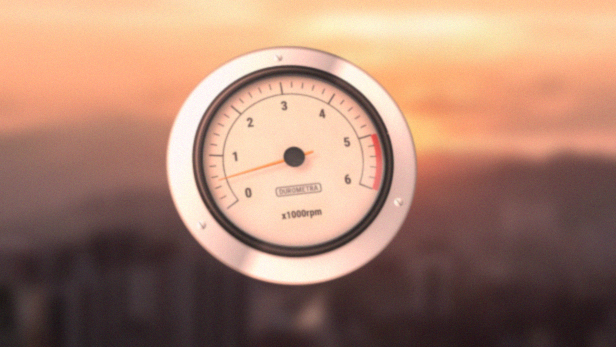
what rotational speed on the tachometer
500 rpm
